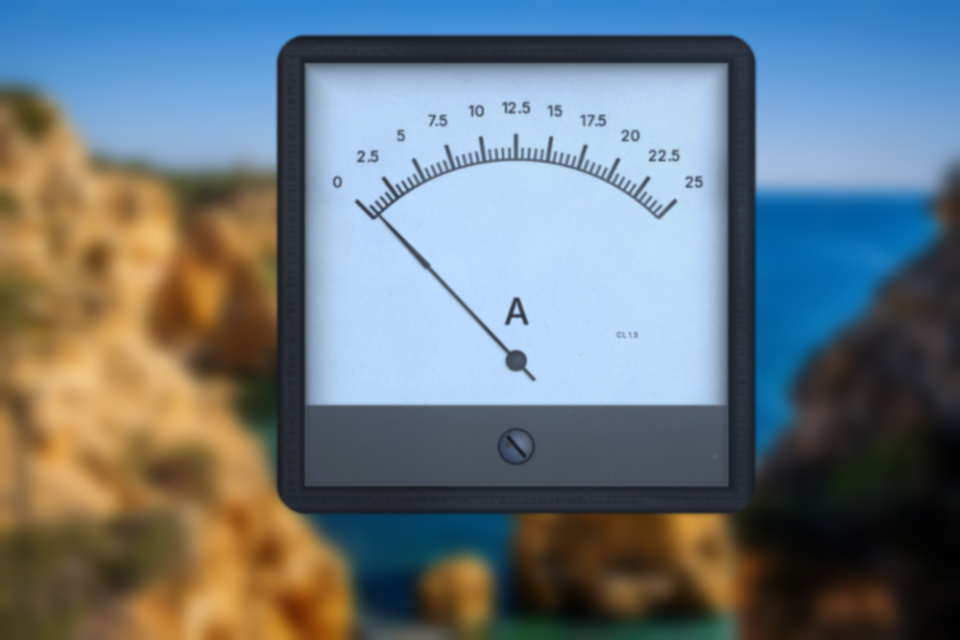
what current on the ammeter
0.5 A
